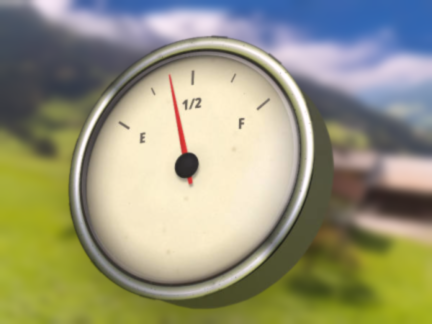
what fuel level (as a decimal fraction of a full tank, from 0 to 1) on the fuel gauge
0.375
